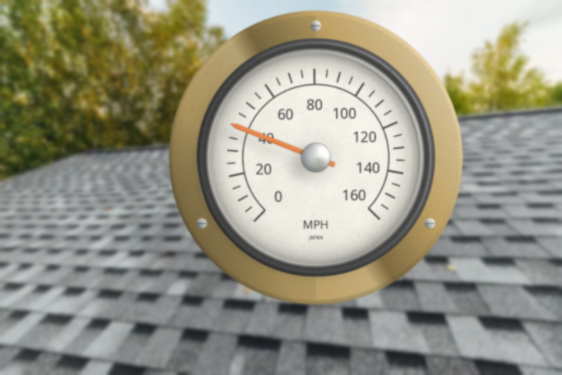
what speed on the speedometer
40 mph
